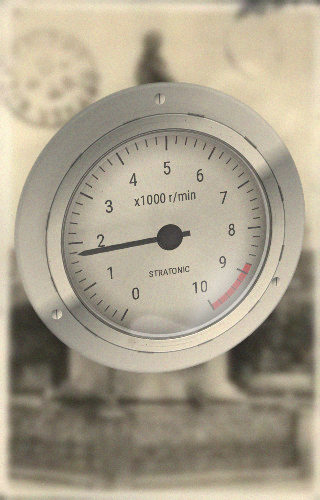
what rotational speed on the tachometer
1800 rpm
